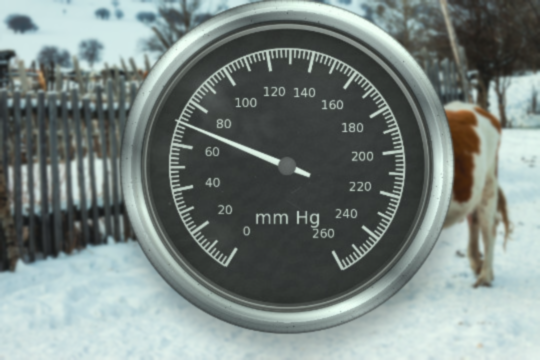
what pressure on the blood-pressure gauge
70 mmHg
